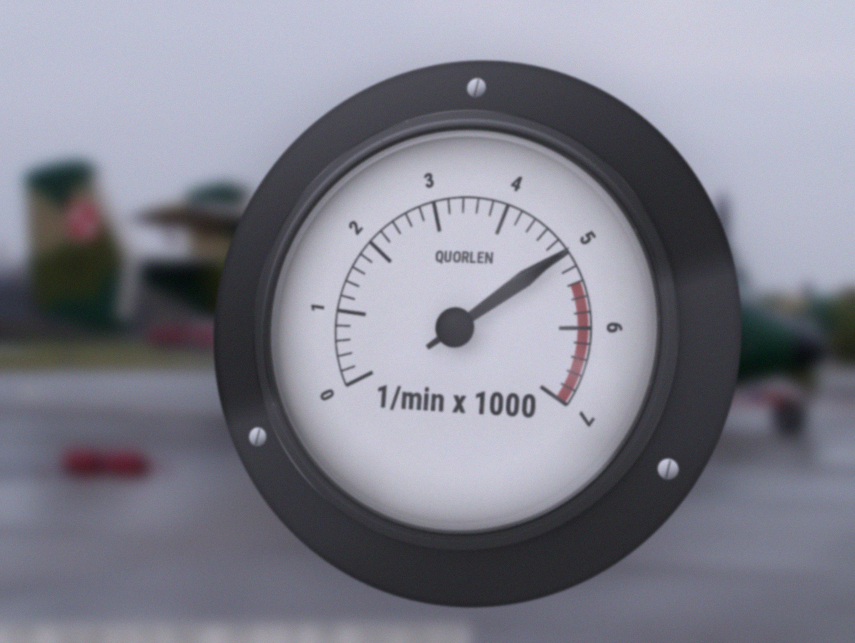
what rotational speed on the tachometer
5000 rpm
